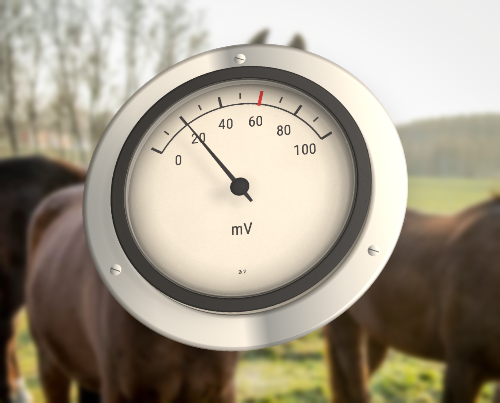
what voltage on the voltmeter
20 mV
